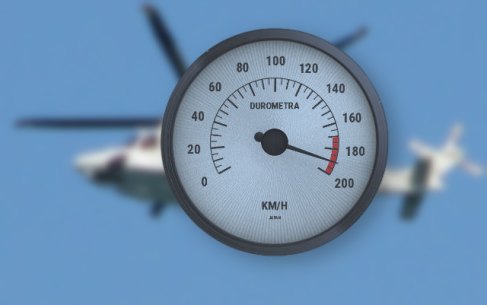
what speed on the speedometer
190 km/h
